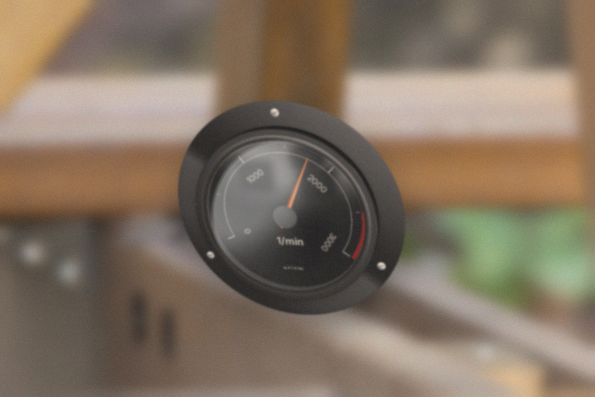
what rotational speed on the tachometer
1750 rpm
